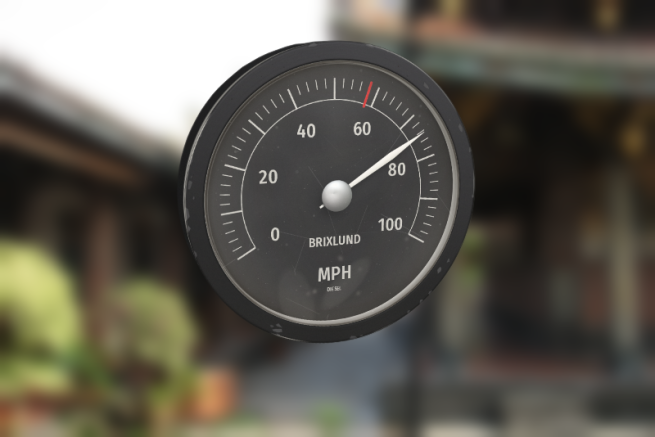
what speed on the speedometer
74 mph
